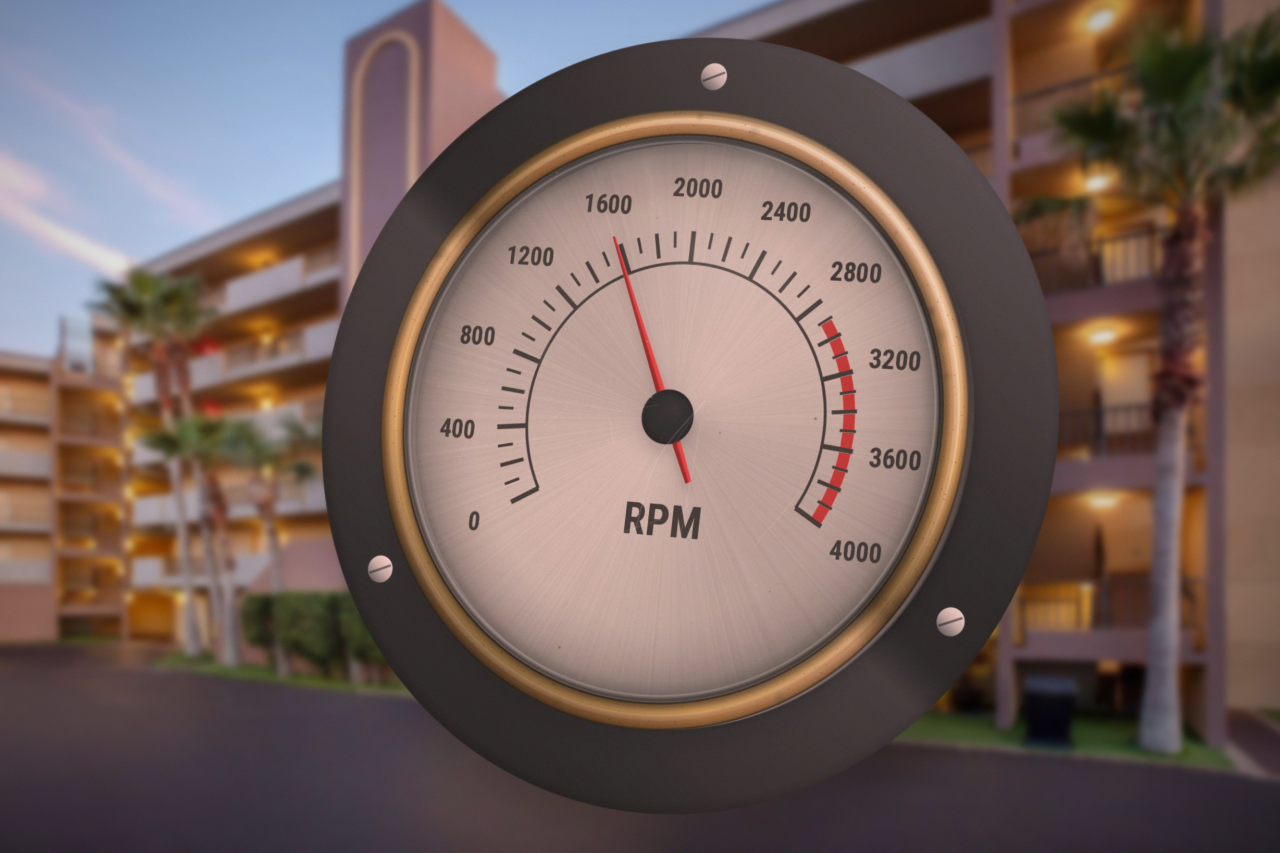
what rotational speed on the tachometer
1600 rpm
